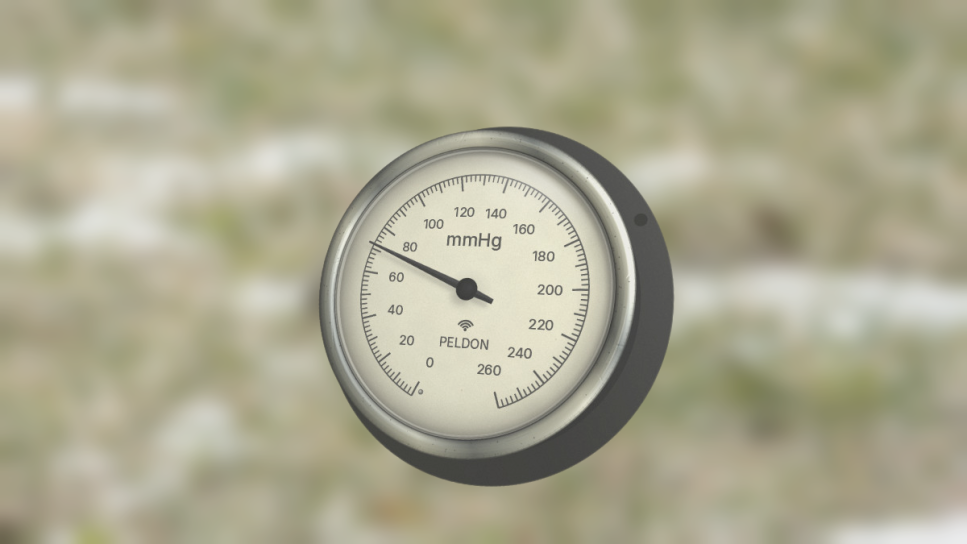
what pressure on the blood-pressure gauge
72 mmHg
